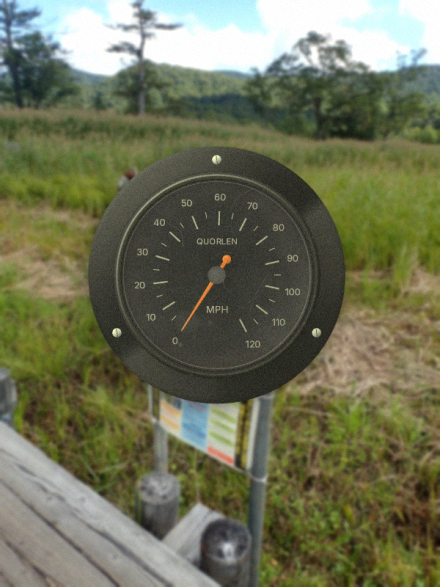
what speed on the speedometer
0 mph
